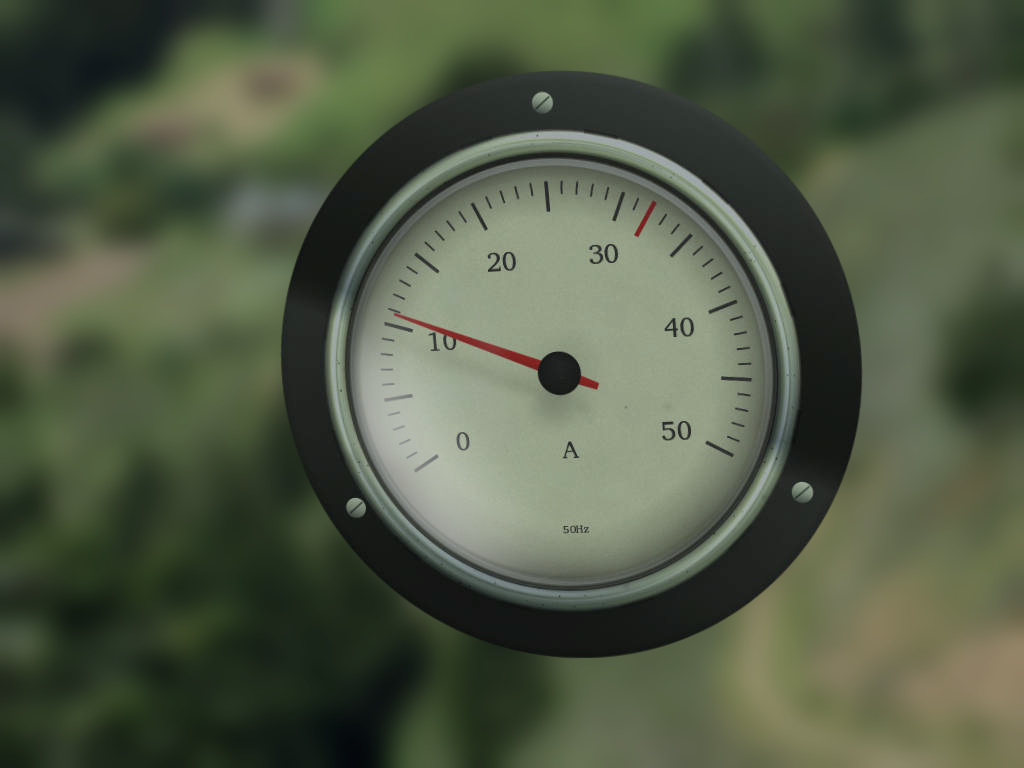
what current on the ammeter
11 A
